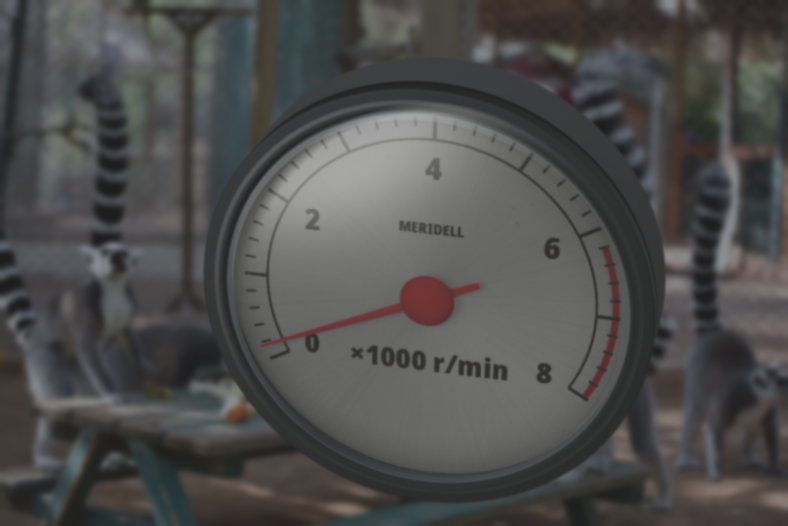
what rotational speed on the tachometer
200 rpm
